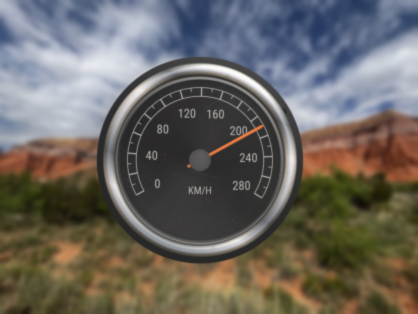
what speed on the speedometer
210 km/h
